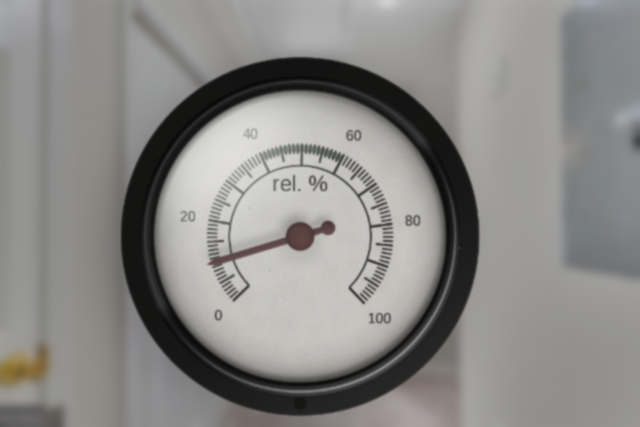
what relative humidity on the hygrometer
10 %
